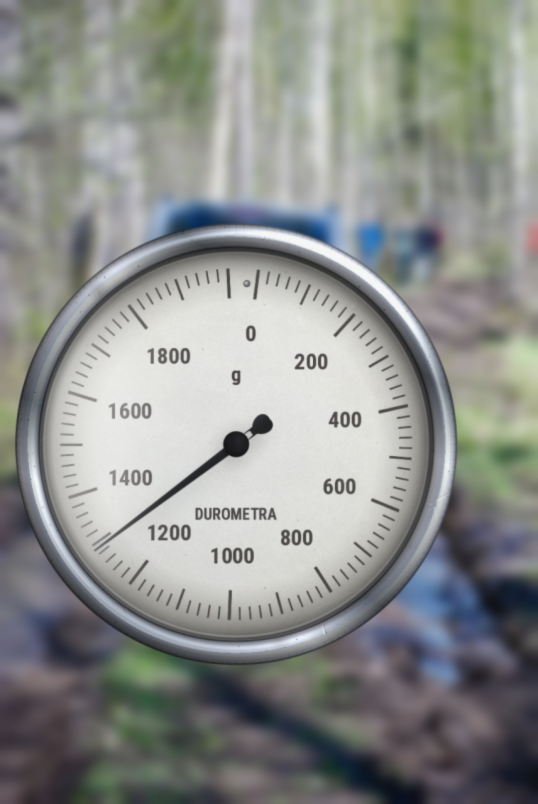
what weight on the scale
1290 g
